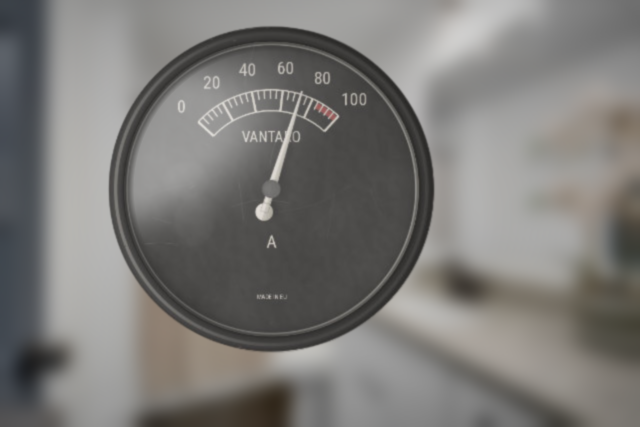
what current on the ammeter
72 A
